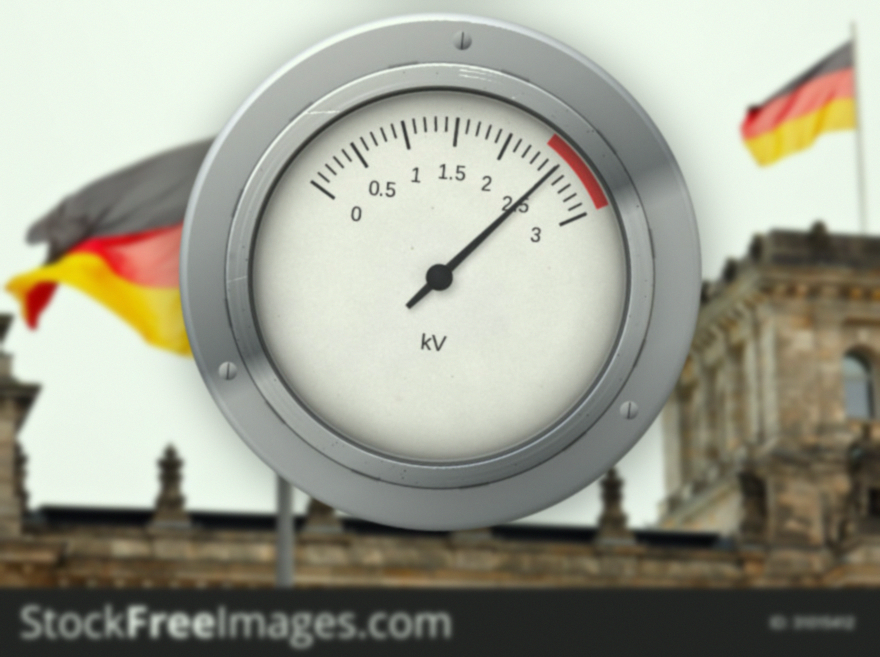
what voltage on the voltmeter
2.5 kV
